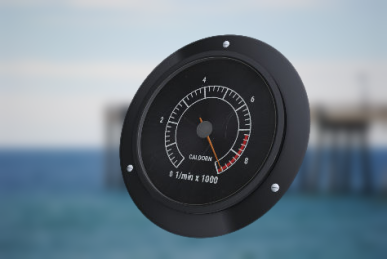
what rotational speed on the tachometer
8800 rpm
